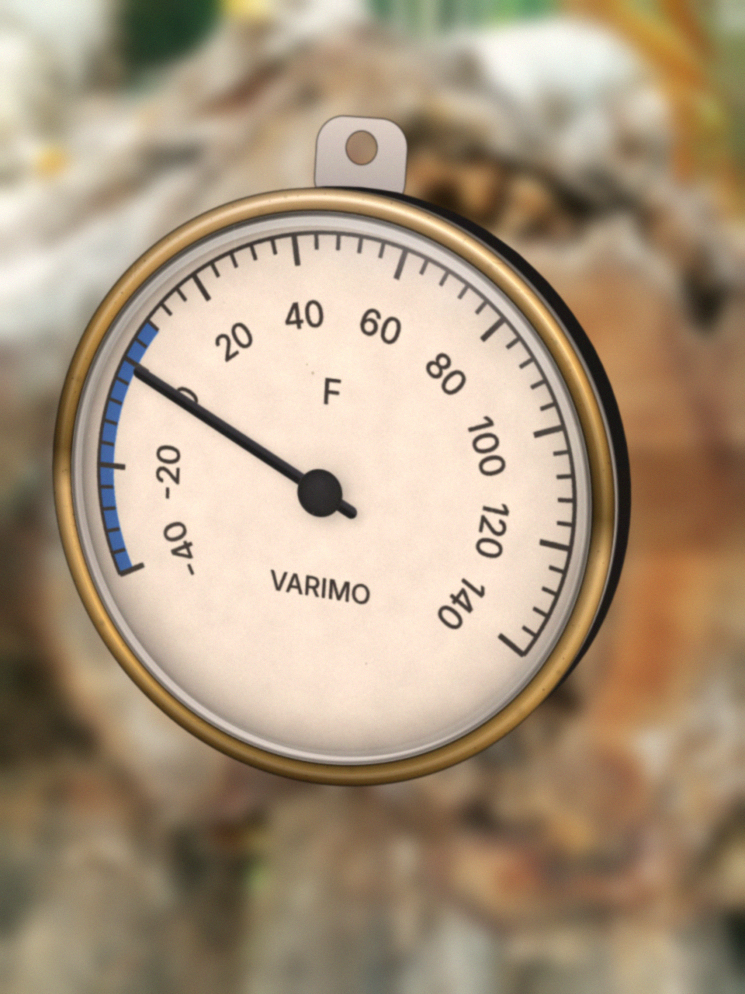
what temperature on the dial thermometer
0 °F
